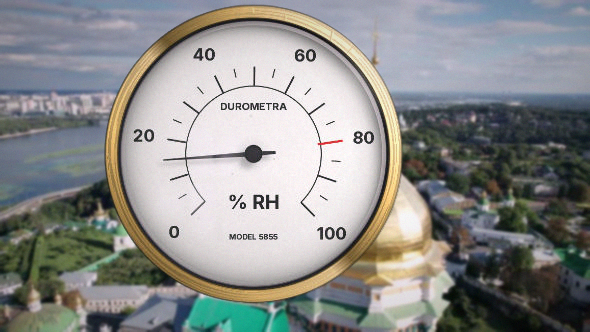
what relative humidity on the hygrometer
15 %
